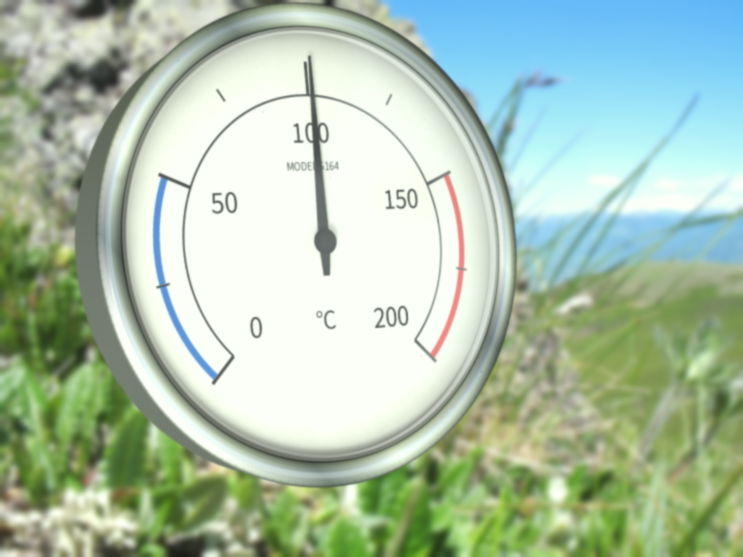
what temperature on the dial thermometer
100 °C
